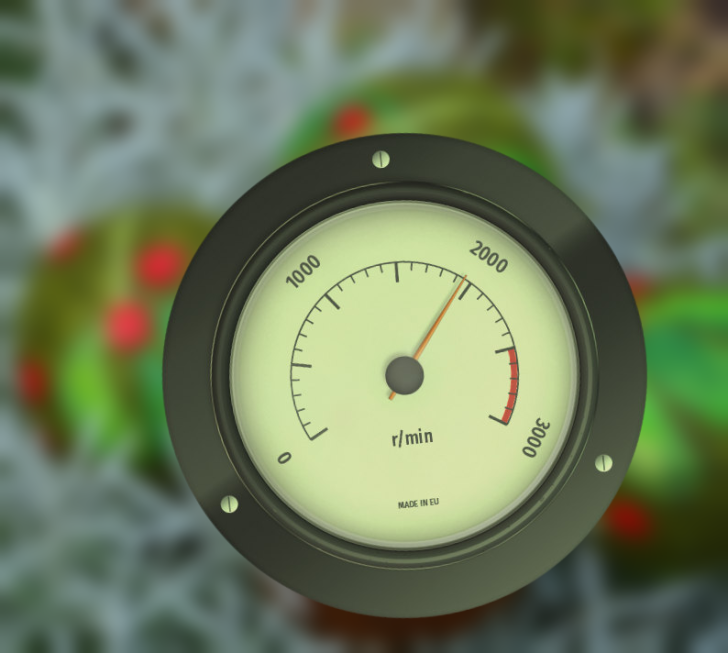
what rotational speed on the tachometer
1950 rpm
